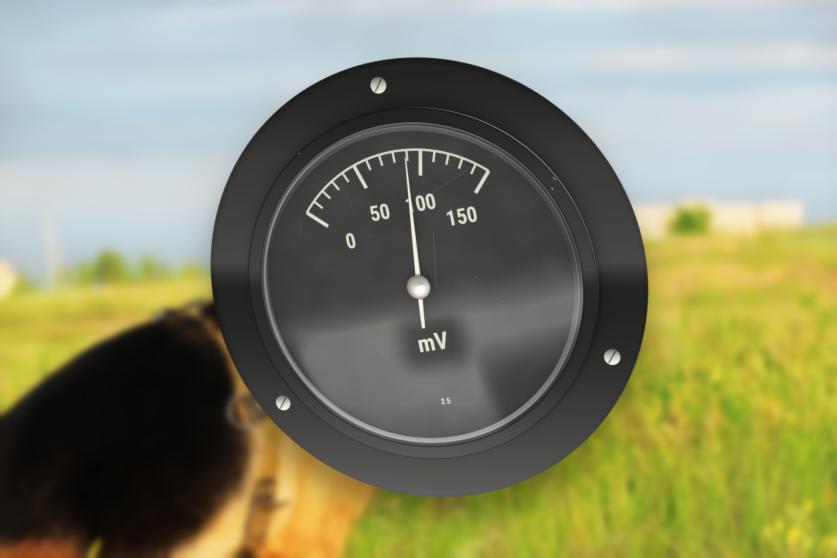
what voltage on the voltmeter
90 mV
